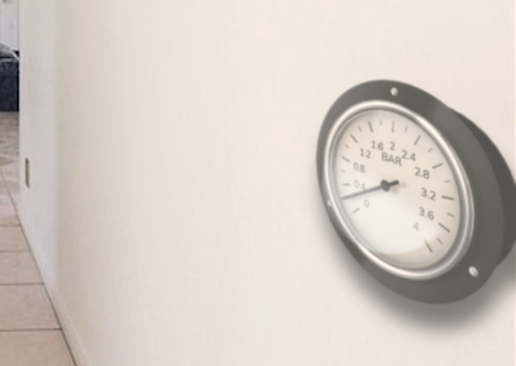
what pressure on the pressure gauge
0.2 bar
